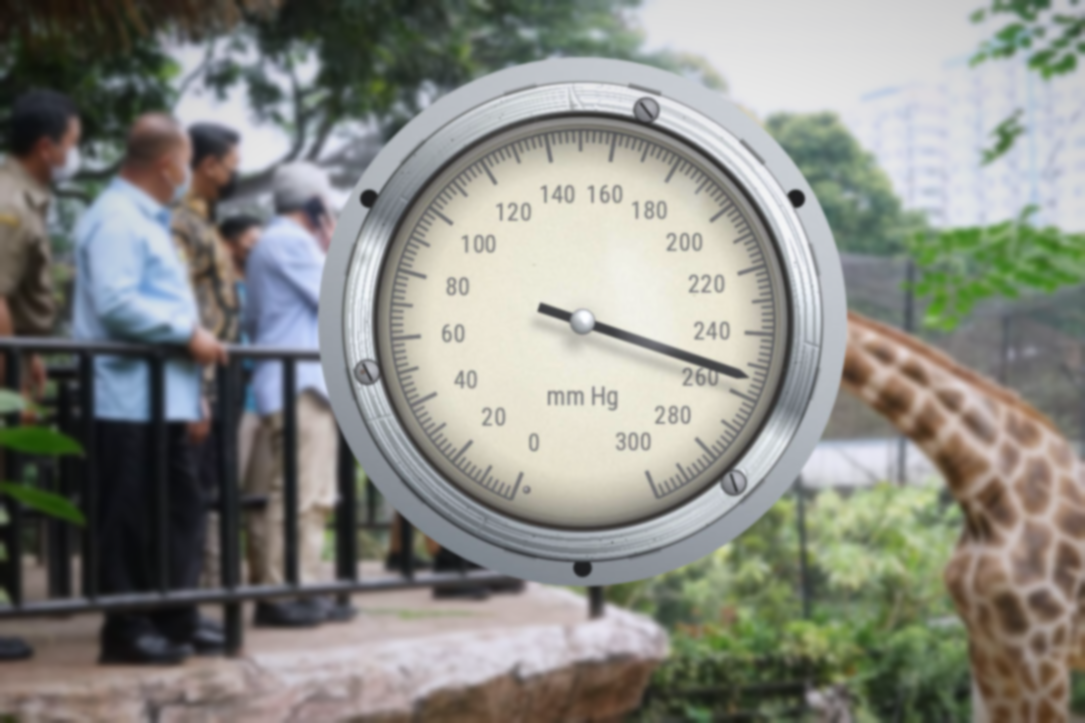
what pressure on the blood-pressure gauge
254 mmHg
